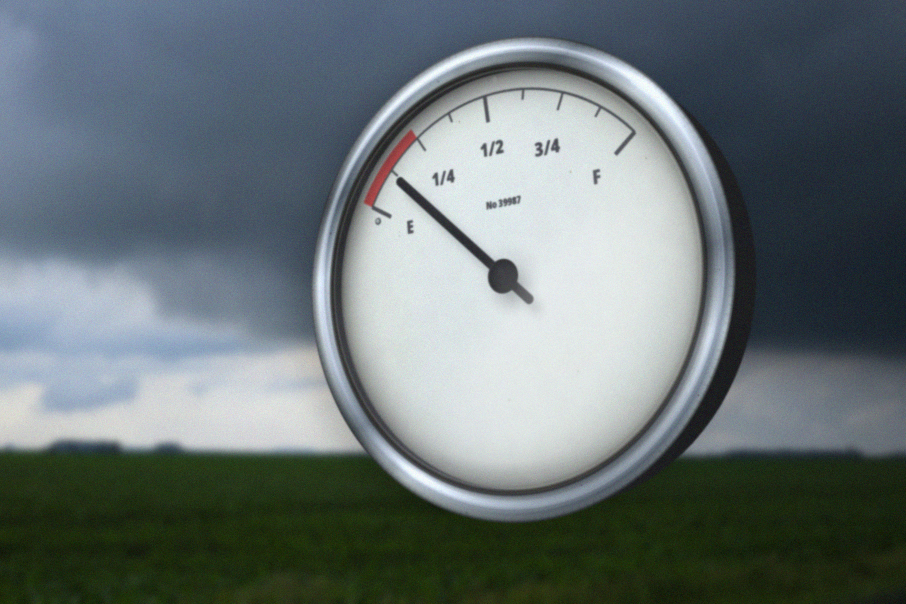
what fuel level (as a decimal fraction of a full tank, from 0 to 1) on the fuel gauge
0.125
